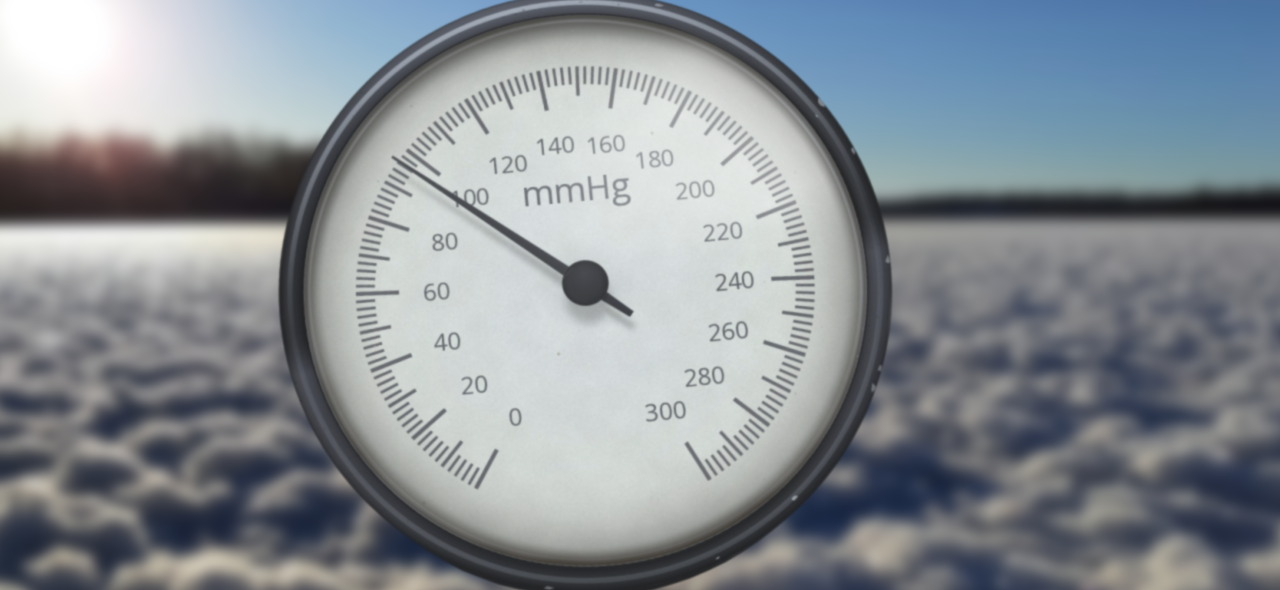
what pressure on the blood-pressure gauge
96 mmHg
